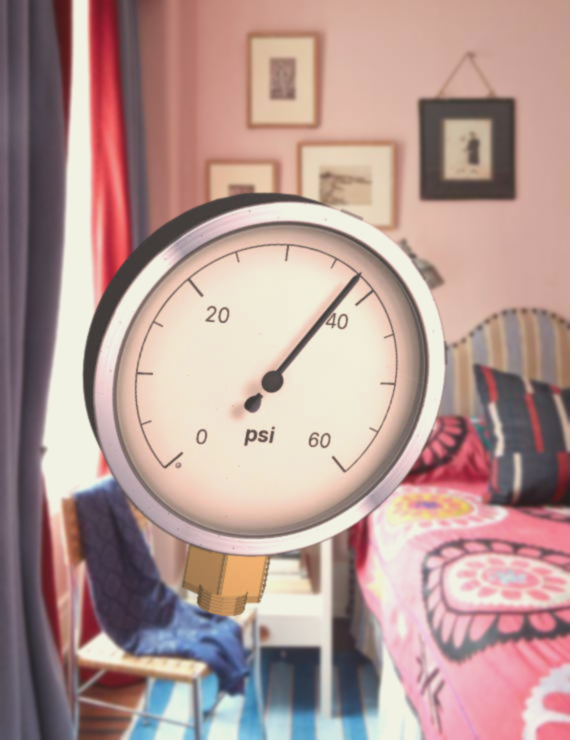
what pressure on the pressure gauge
37.5 psi
